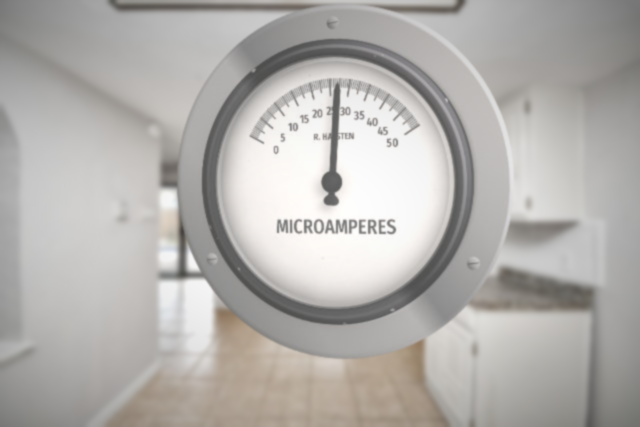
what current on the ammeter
27.5 µA
